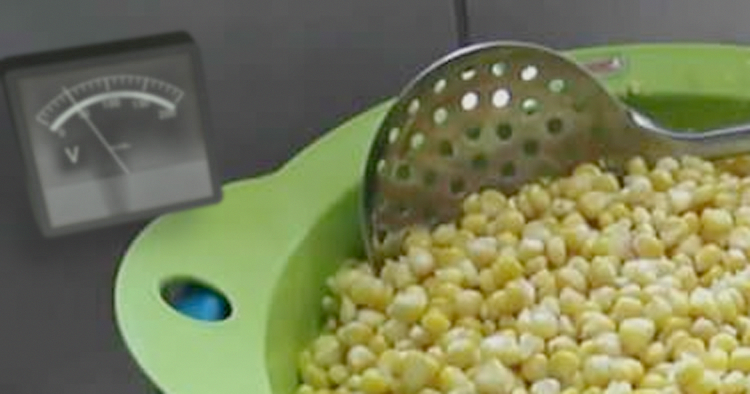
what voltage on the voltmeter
50 V
